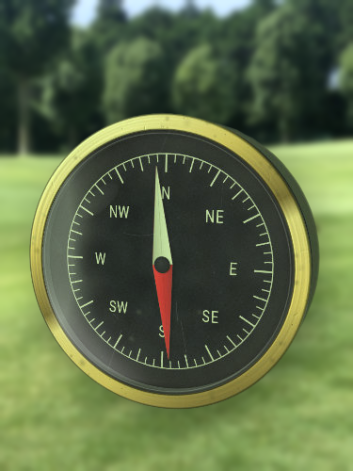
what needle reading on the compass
175 °
